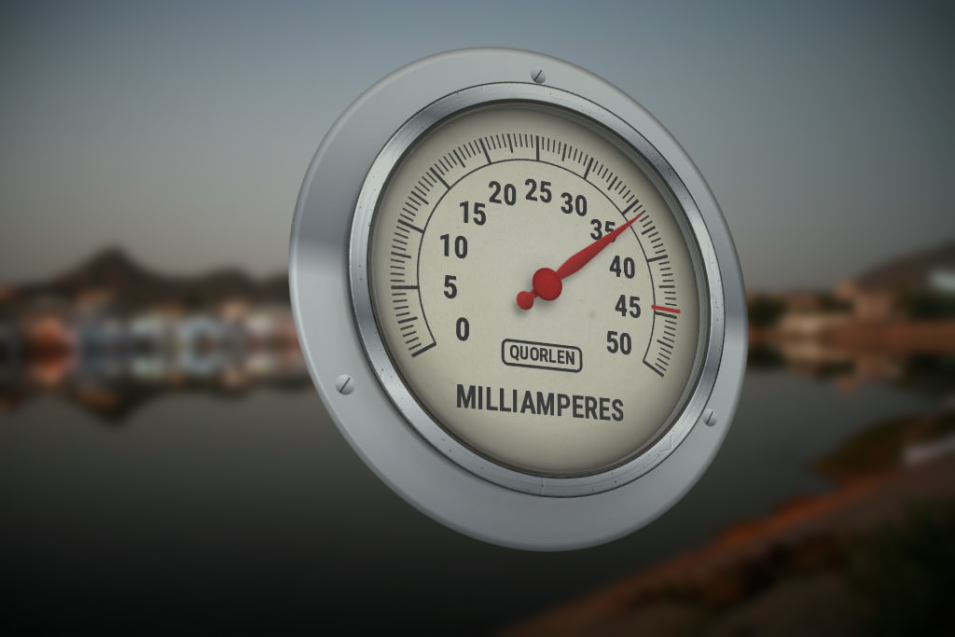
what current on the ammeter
36 mA
